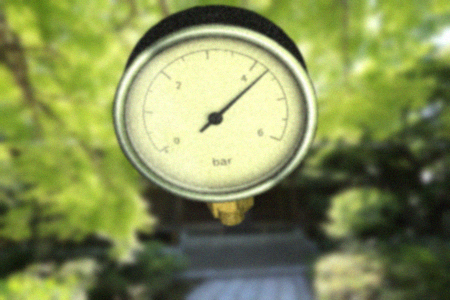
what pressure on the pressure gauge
4.25 bar
